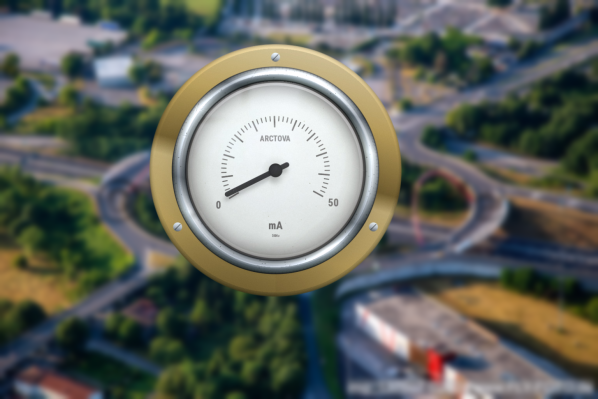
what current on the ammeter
1 mA
